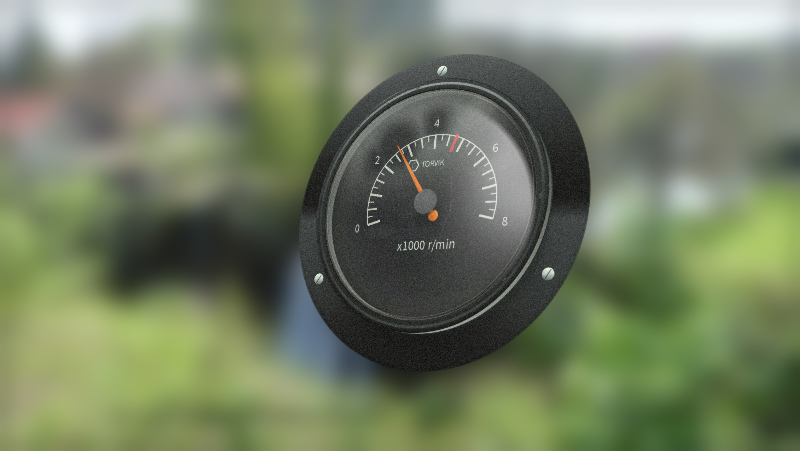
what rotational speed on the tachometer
2750 rpm
